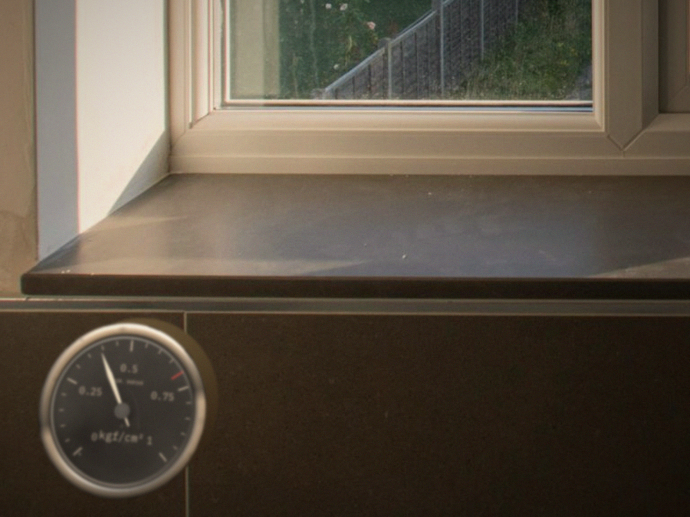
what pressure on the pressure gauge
0.4 kg/cm²
